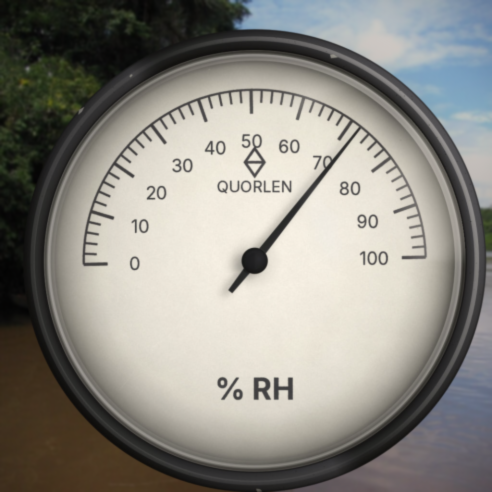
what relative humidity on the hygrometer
72 %
